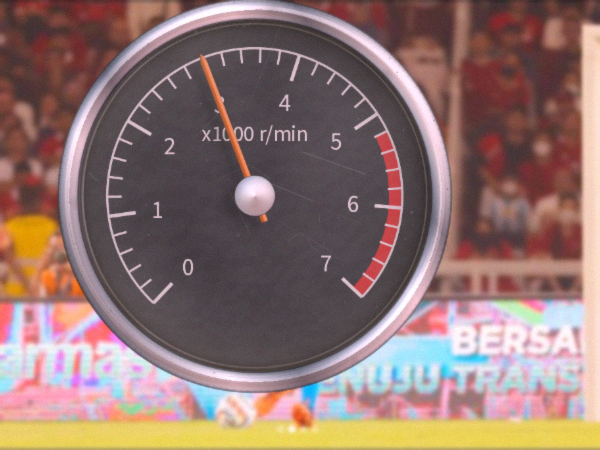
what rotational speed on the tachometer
3000 rpm
